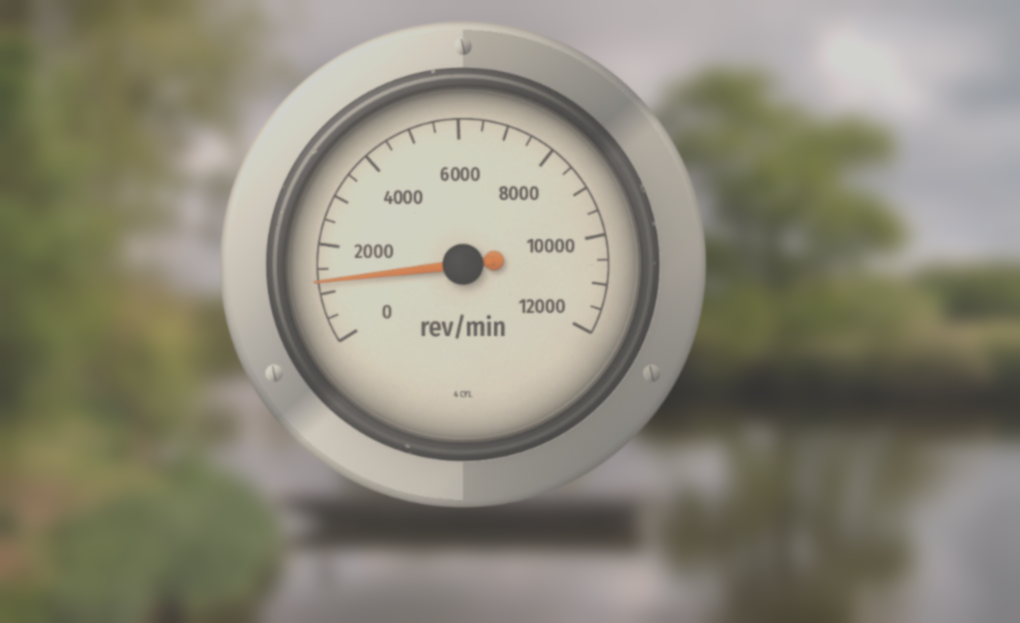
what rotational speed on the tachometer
1250 rpm
